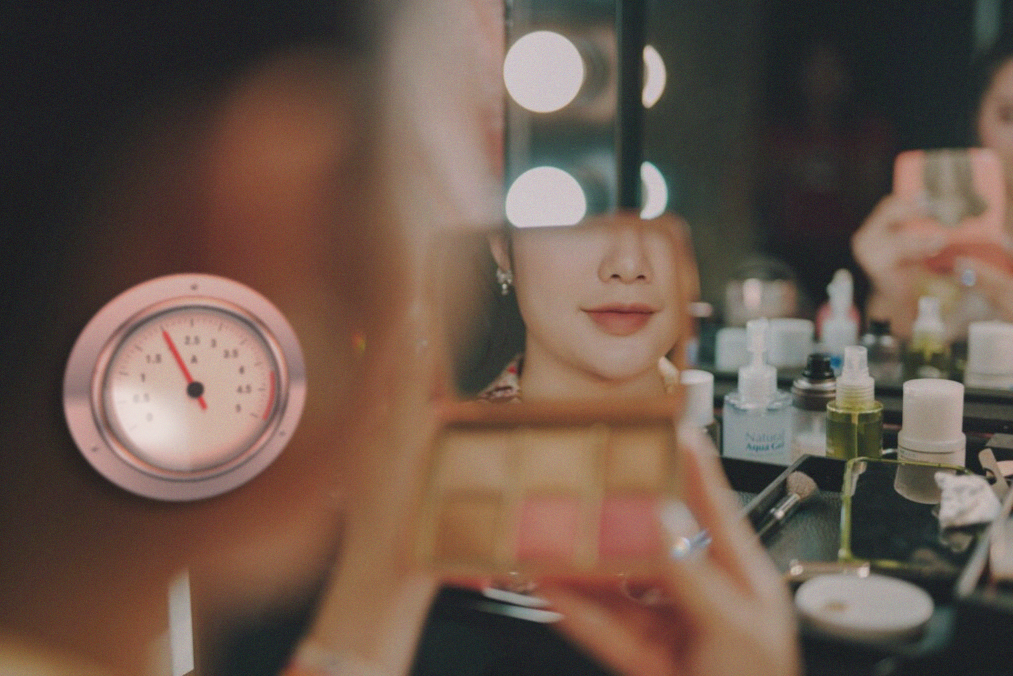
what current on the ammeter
2 A
